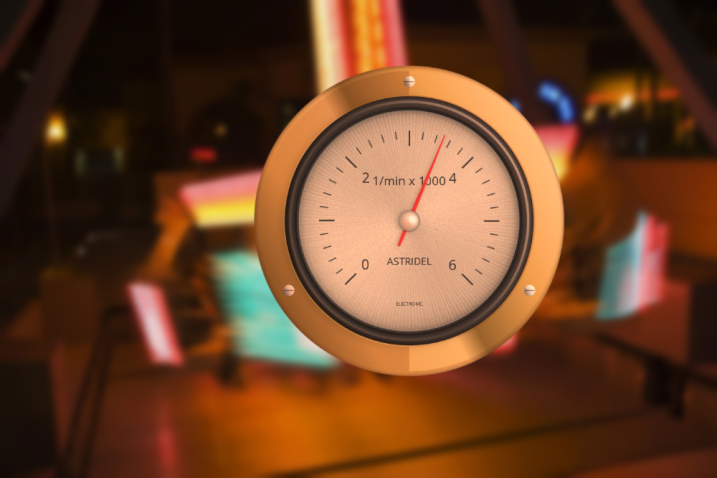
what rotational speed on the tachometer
3500 rpm
